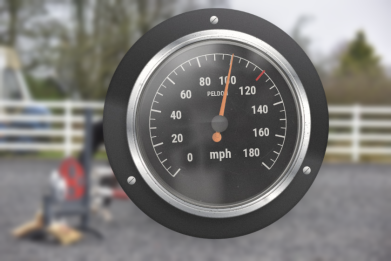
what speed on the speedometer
100 mph
